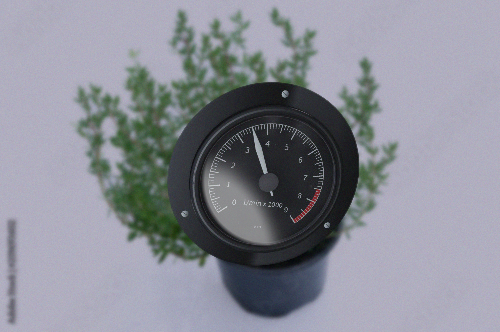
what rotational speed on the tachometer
3500 rpm
